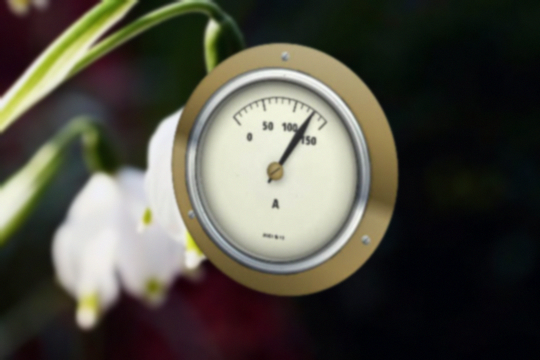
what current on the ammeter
130 A
